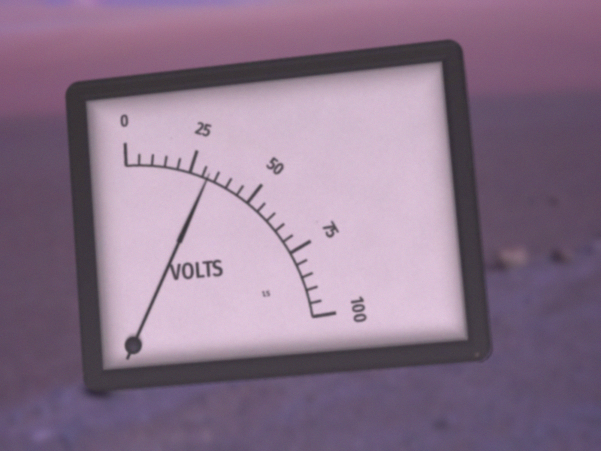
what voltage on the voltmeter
32.5 V
